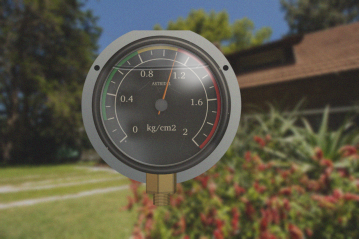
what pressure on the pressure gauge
1.1 kg/cm²
